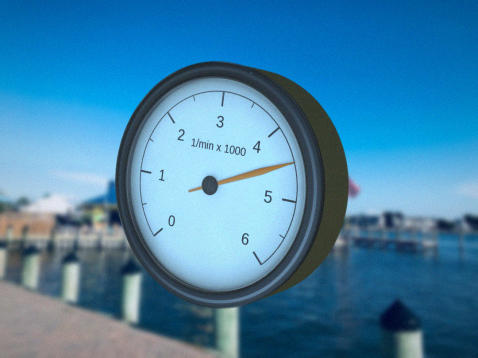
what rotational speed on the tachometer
4500 rpm
